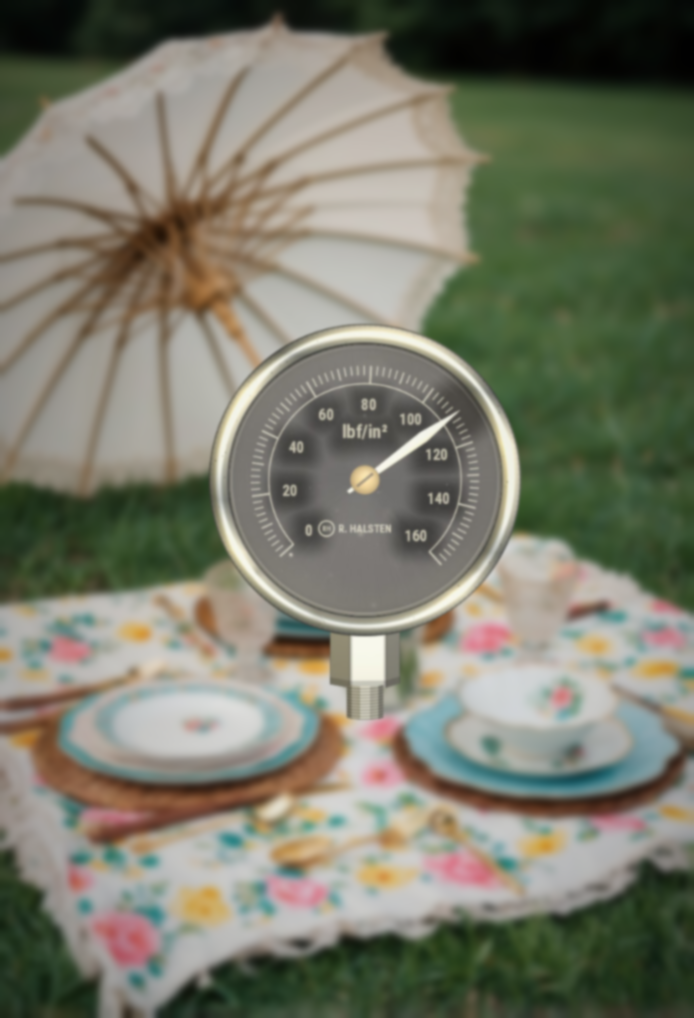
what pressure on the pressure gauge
110 psi
